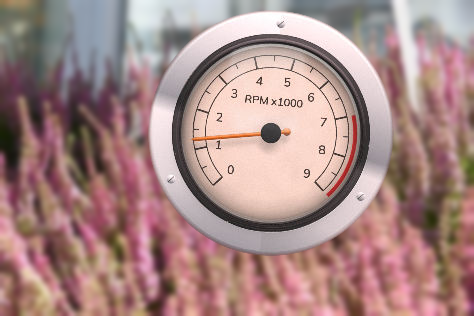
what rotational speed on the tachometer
1250 rpm
